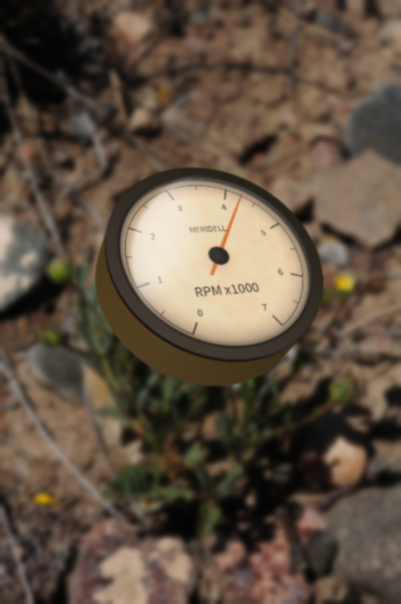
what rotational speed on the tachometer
4250 rpm
